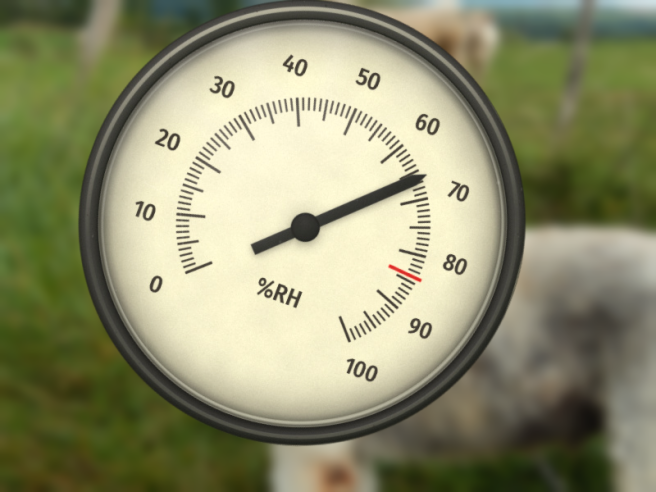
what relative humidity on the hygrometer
66 %
